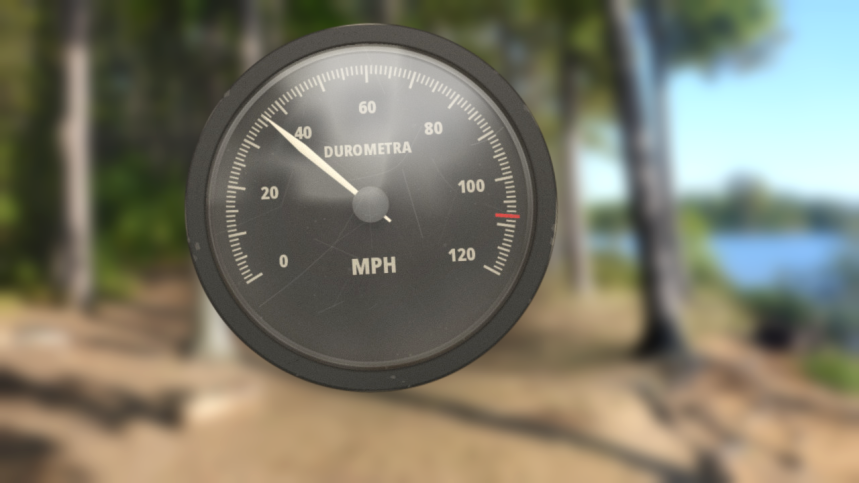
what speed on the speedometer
36 mph
